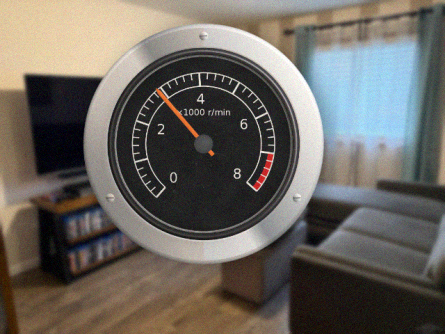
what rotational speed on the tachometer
2900 rpm
